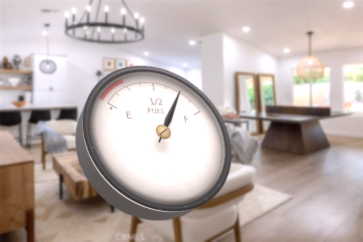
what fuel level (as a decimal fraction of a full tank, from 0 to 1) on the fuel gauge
0.75
